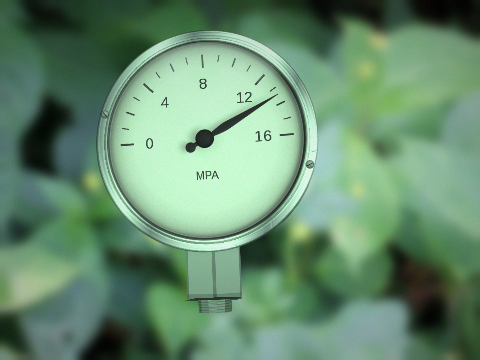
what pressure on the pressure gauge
13.5 MPa
